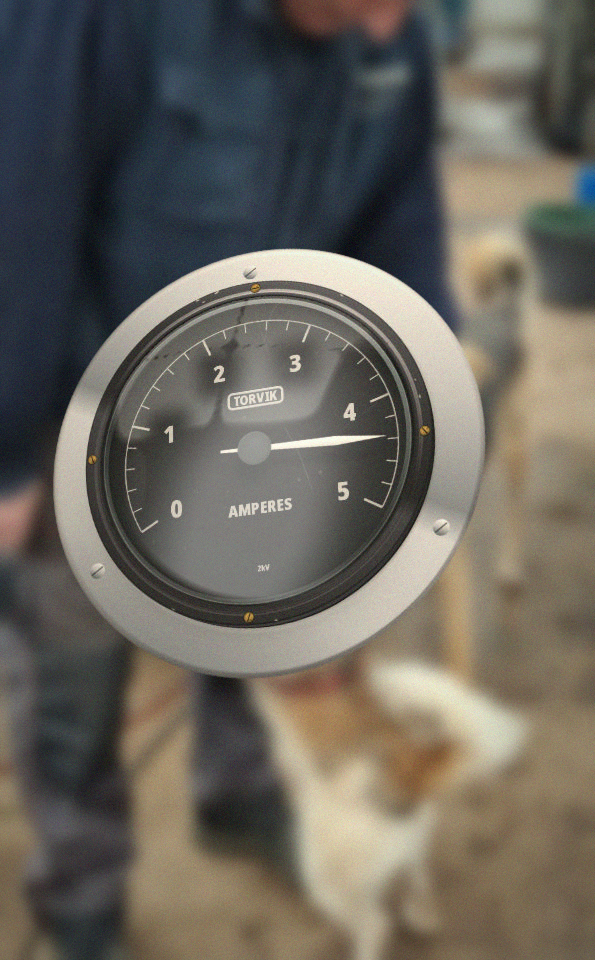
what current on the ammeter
4.4 A
